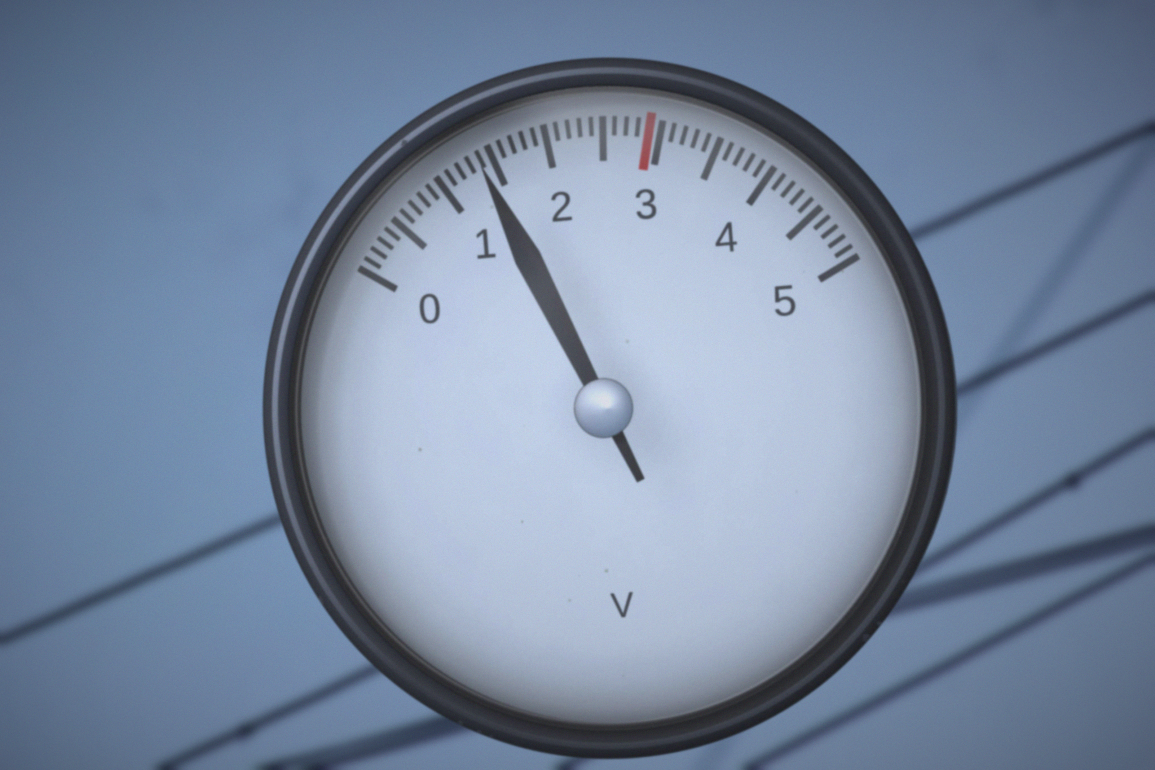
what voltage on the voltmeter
1.4 V
